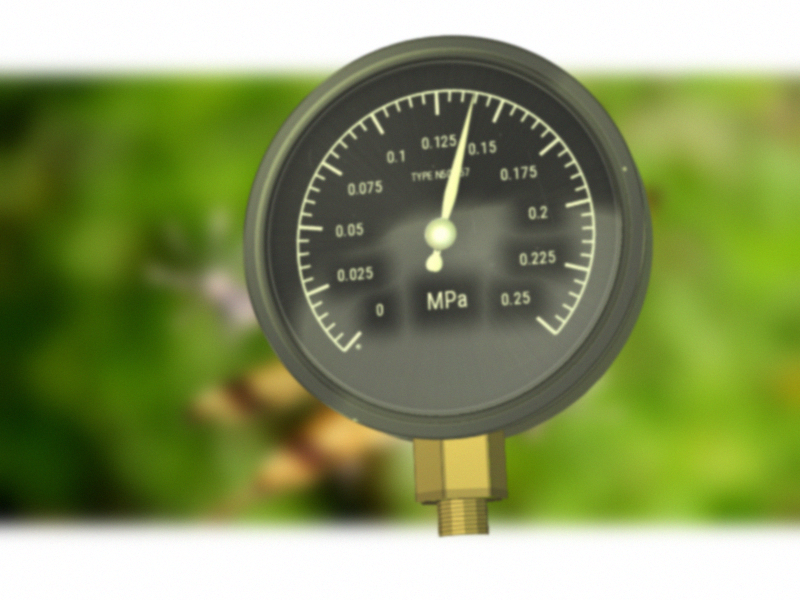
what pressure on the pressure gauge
0.14 MPa
